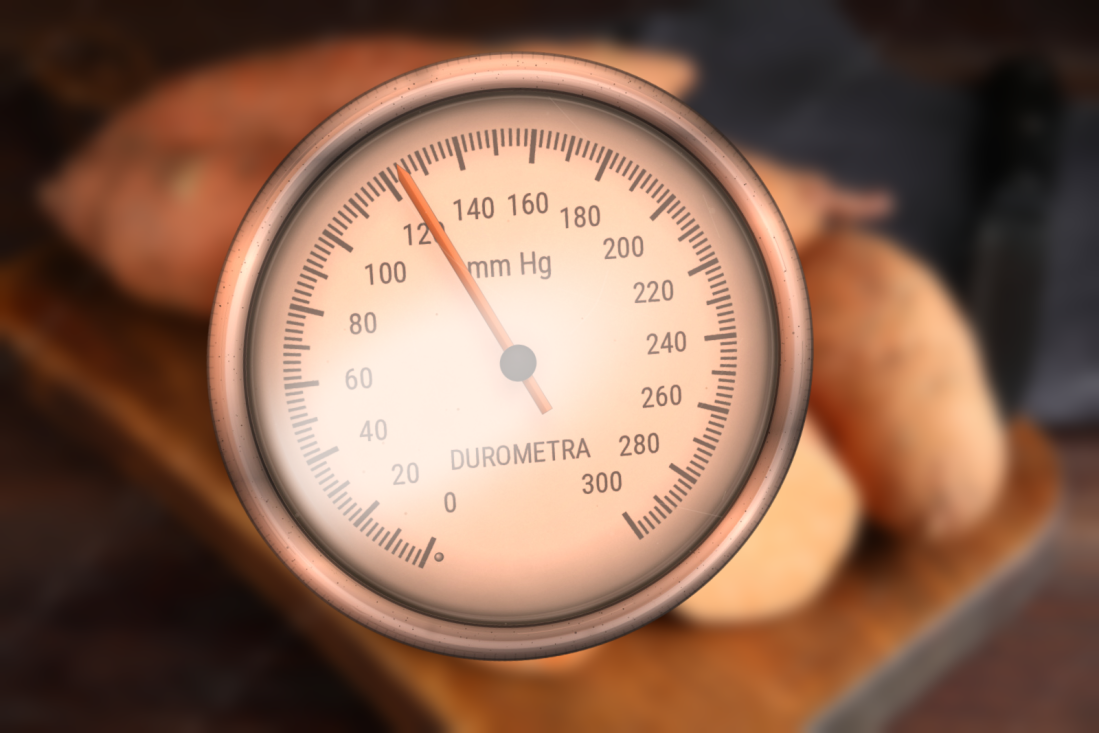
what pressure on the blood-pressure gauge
124 mmHg
